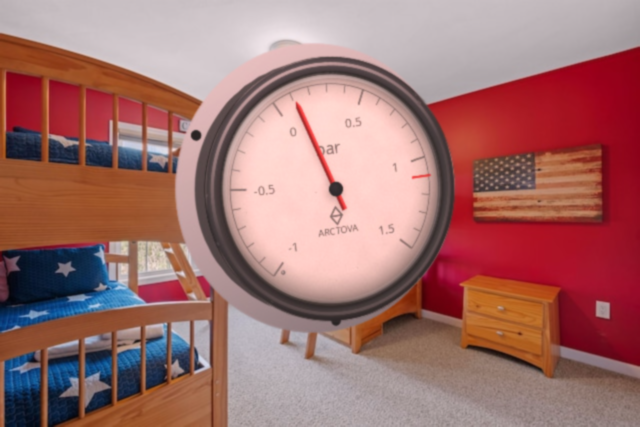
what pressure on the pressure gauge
0.1 bar
